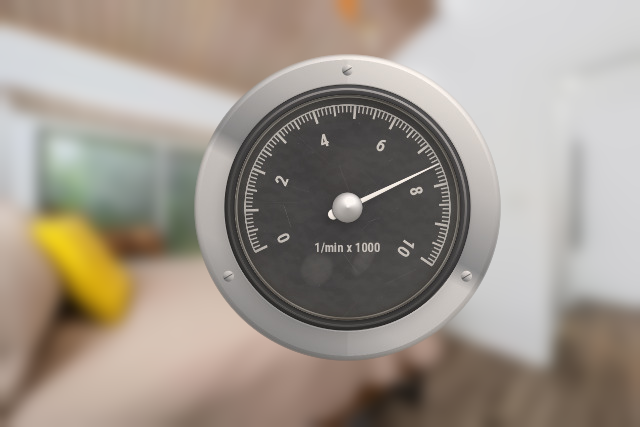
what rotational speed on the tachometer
7500 rpm
